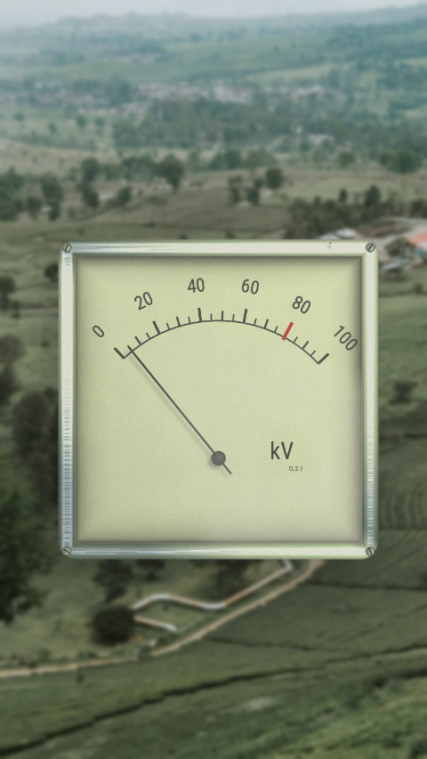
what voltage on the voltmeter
5 kV
